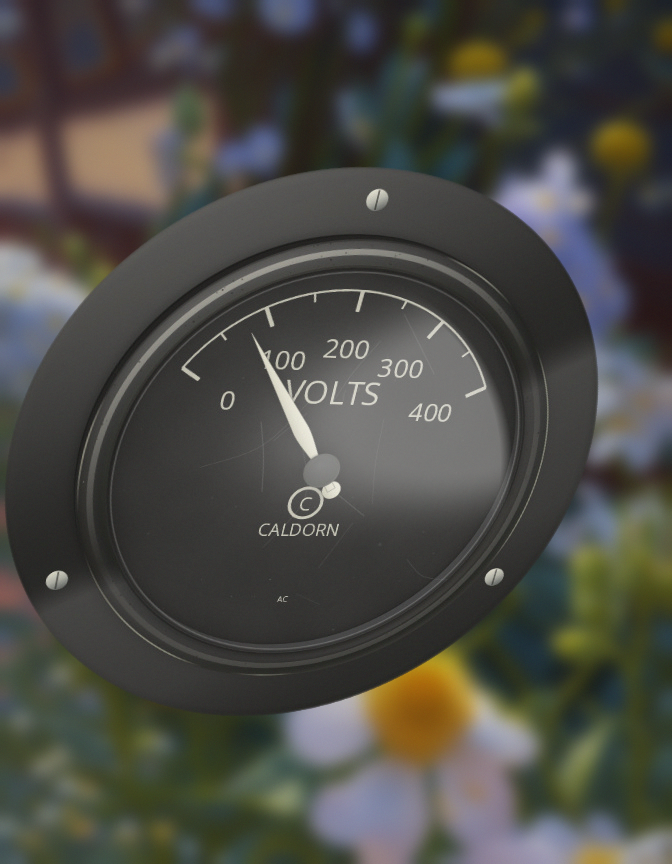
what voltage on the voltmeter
75 V
